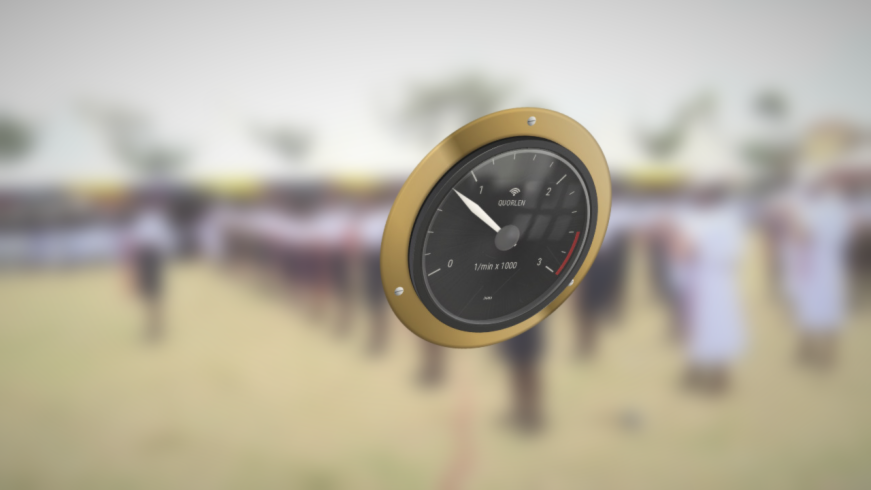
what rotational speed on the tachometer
800 rpm
